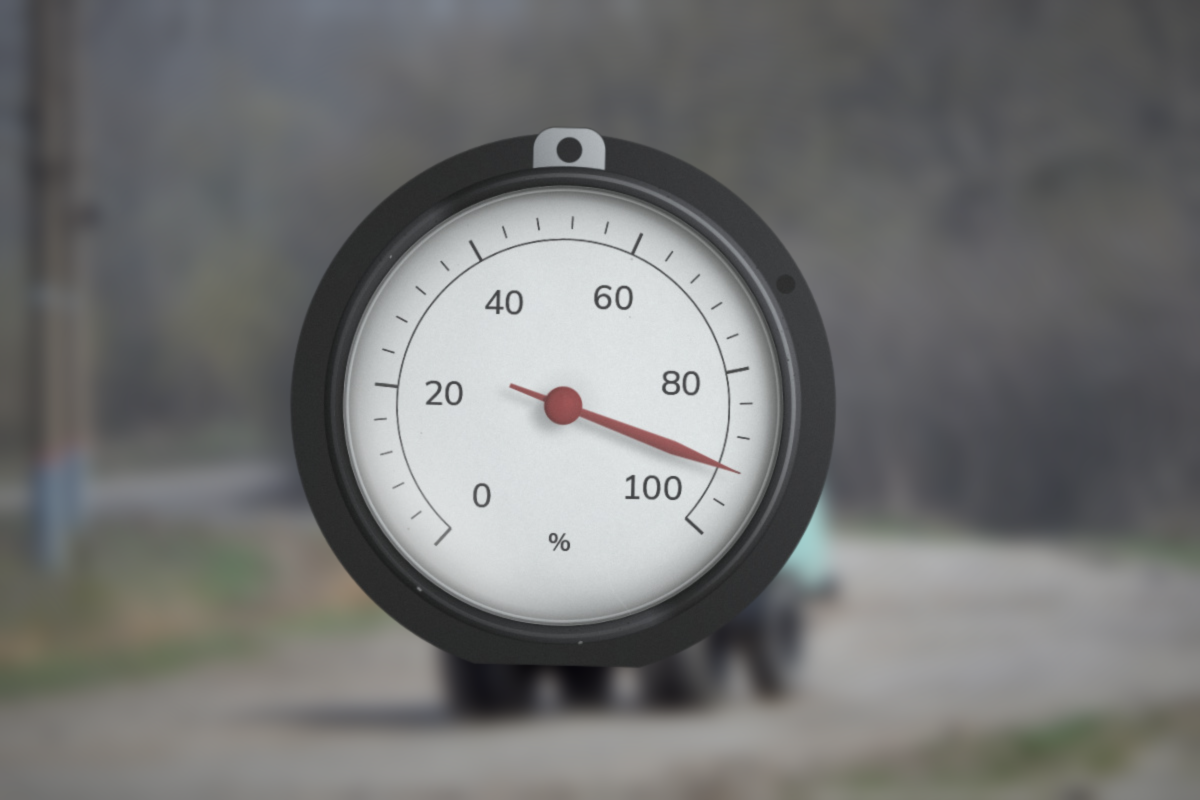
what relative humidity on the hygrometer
92 %
